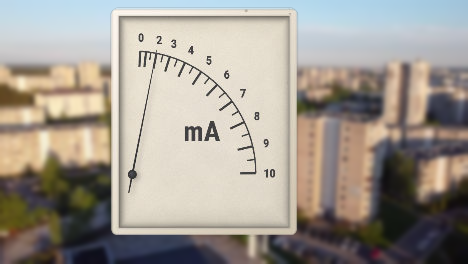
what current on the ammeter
2 mA
